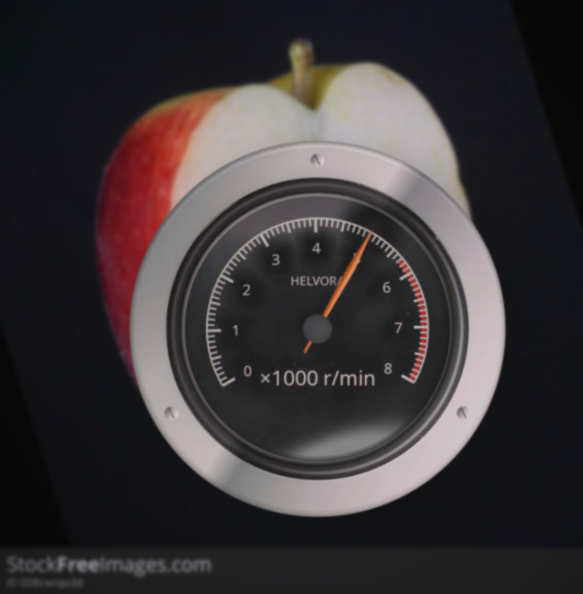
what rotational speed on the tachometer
5000 rpm
